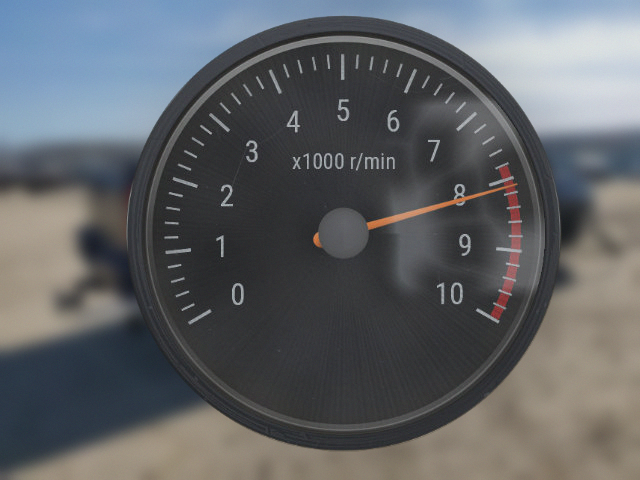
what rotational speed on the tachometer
8100 rpm
